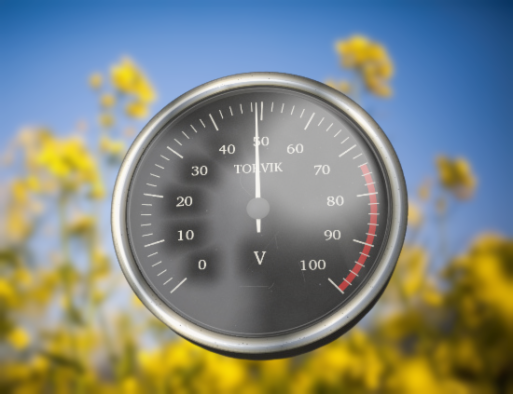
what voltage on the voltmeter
49 V
